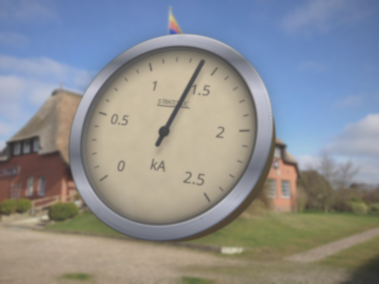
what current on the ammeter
1.4 kA
